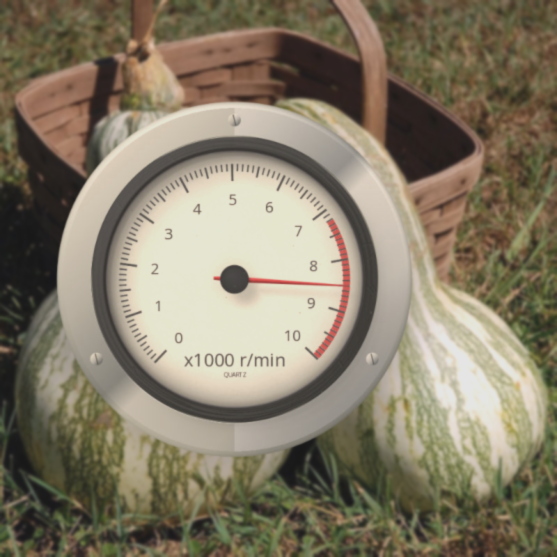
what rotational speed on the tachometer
8500 rpm
